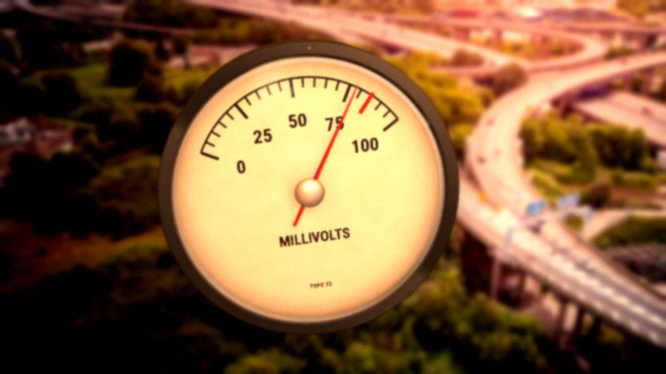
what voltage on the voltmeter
77.5 mV
